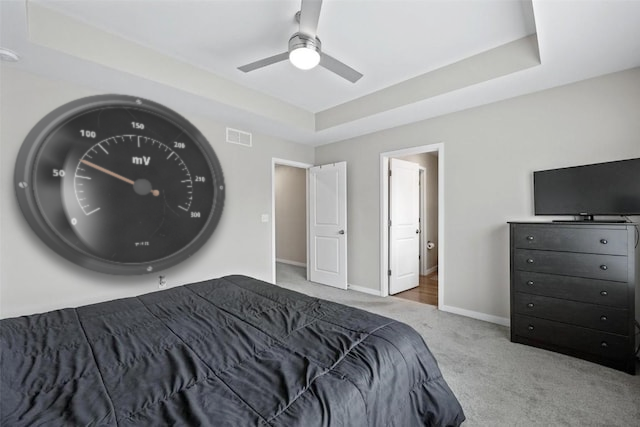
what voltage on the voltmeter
70 mV
